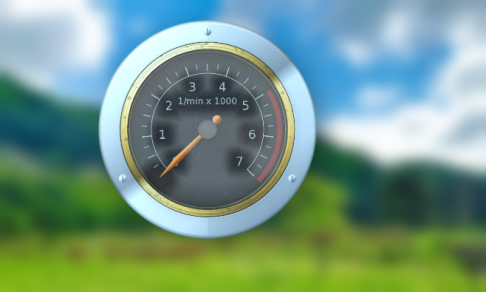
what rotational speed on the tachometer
0 rpm
